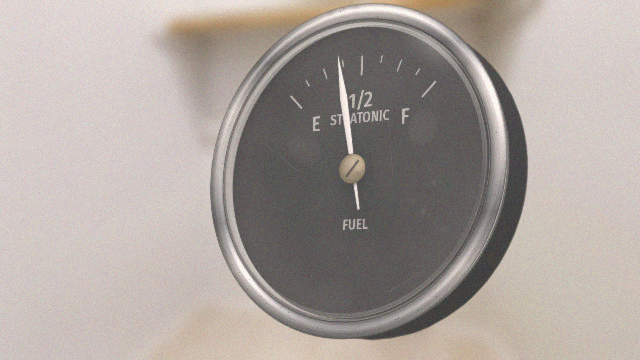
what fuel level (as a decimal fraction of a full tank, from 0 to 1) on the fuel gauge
0.375
